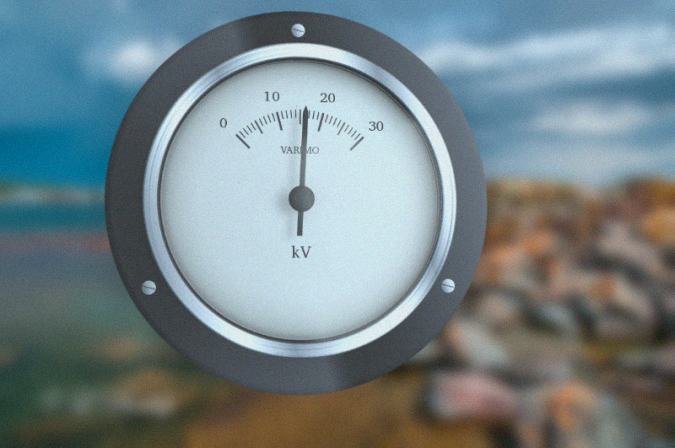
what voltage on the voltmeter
16 kV
